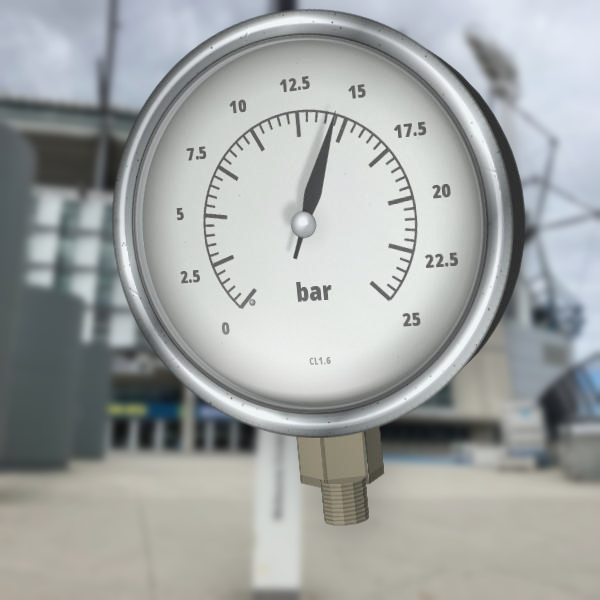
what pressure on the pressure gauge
14.5 bar
